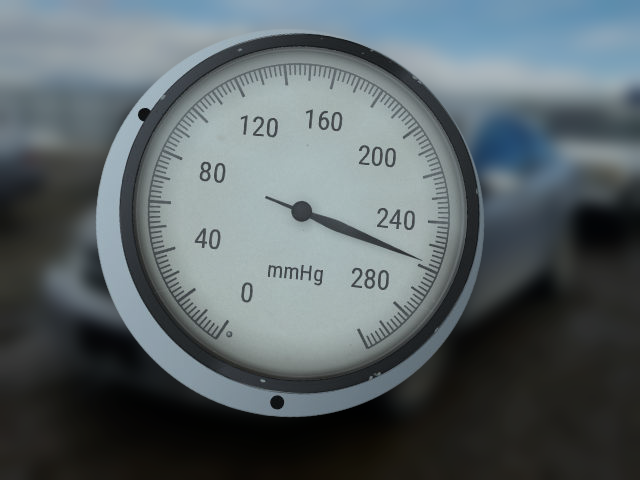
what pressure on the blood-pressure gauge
258 mmHg
